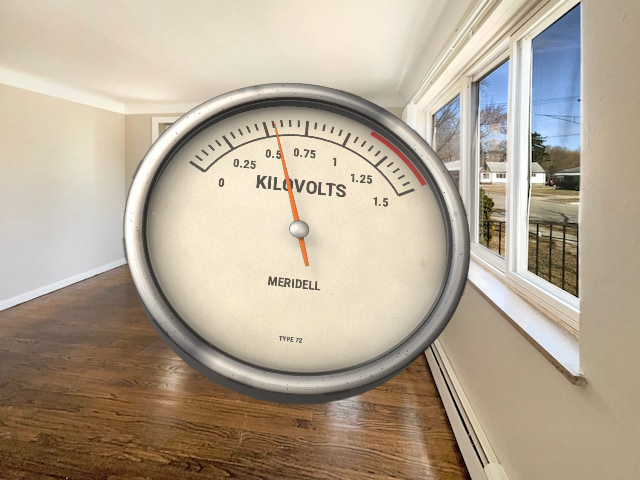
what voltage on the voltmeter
0.55 kV
